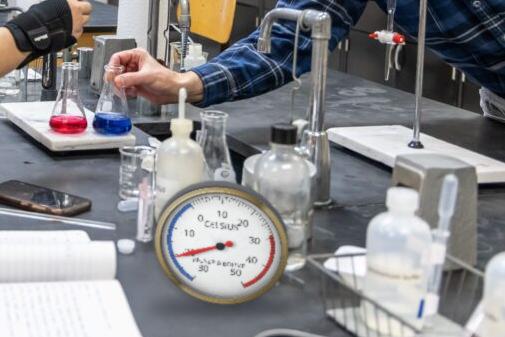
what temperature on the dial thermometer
-20 °C
